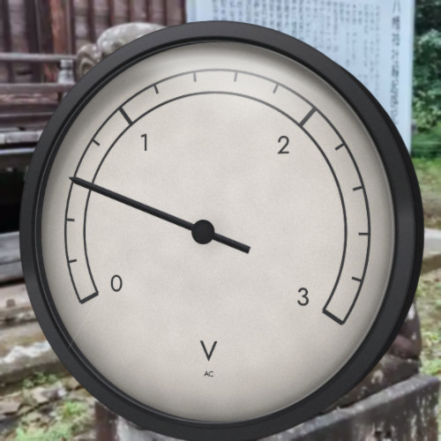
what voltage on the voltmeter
0.6 V
